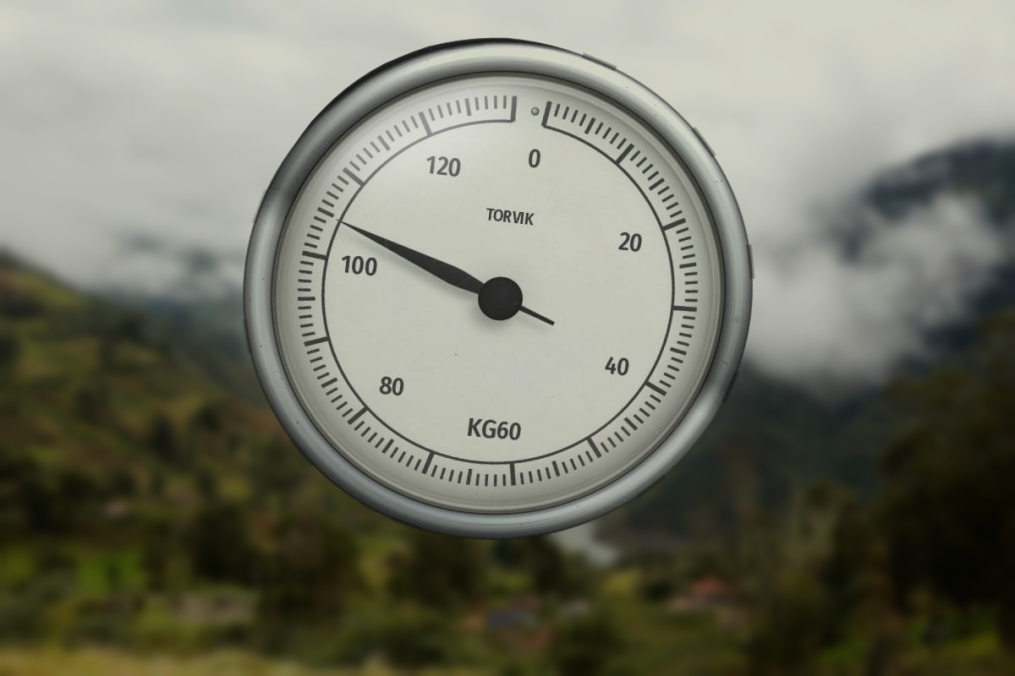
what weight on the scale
105 kg
